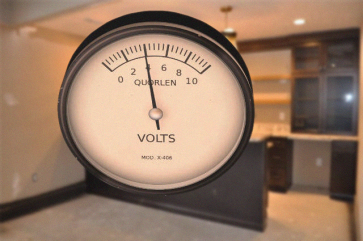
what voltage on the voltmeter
4 V
